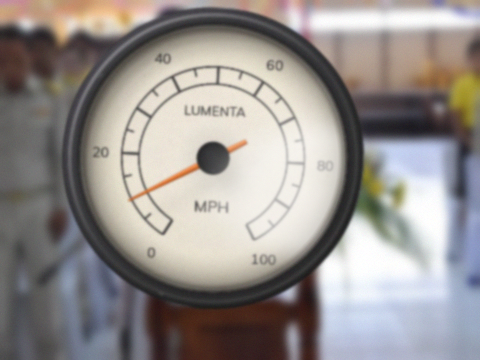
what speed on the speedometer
10 mph
